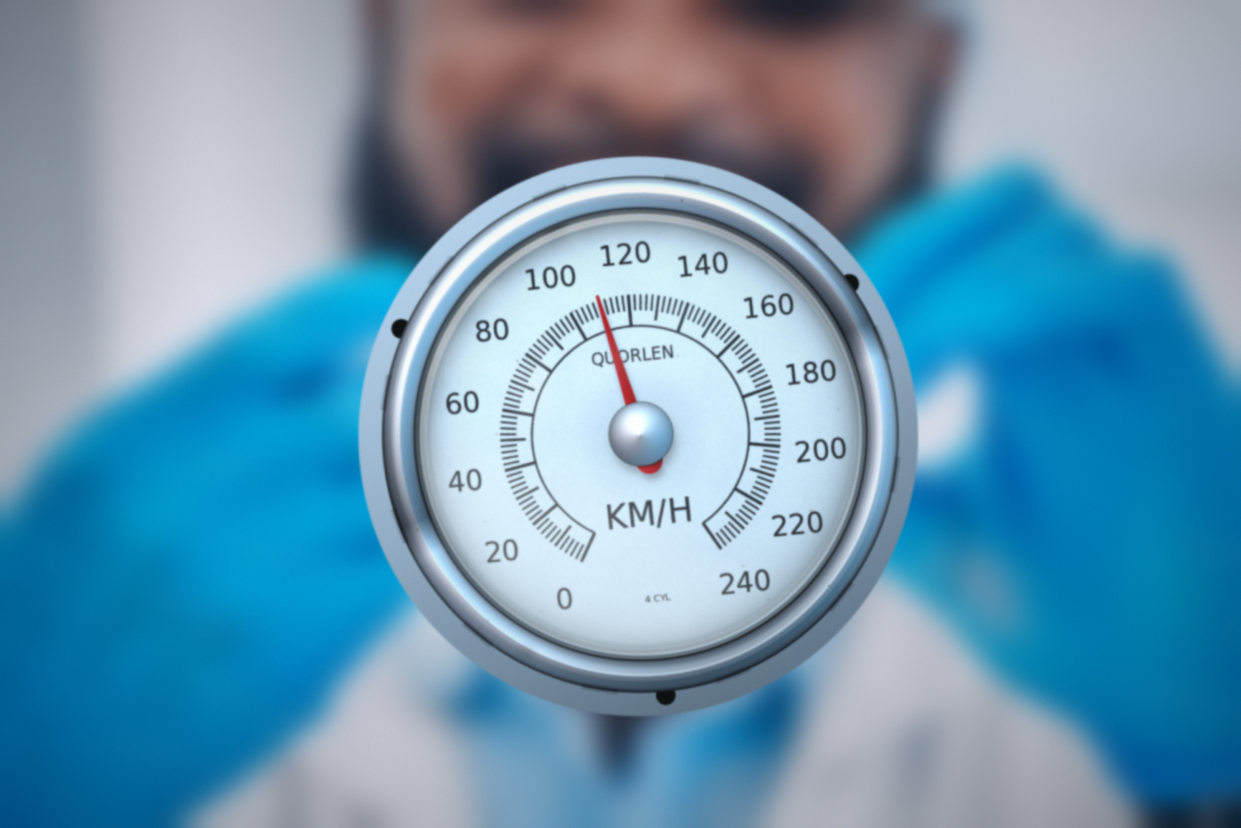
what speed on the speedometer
110 km/h
